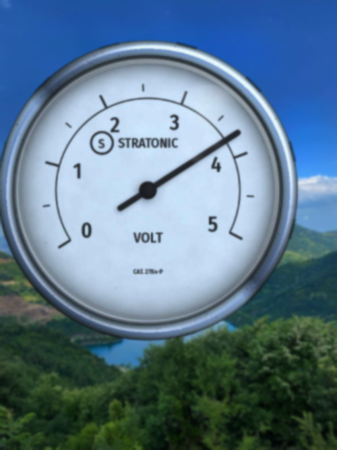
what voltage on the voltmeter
3.75 V
